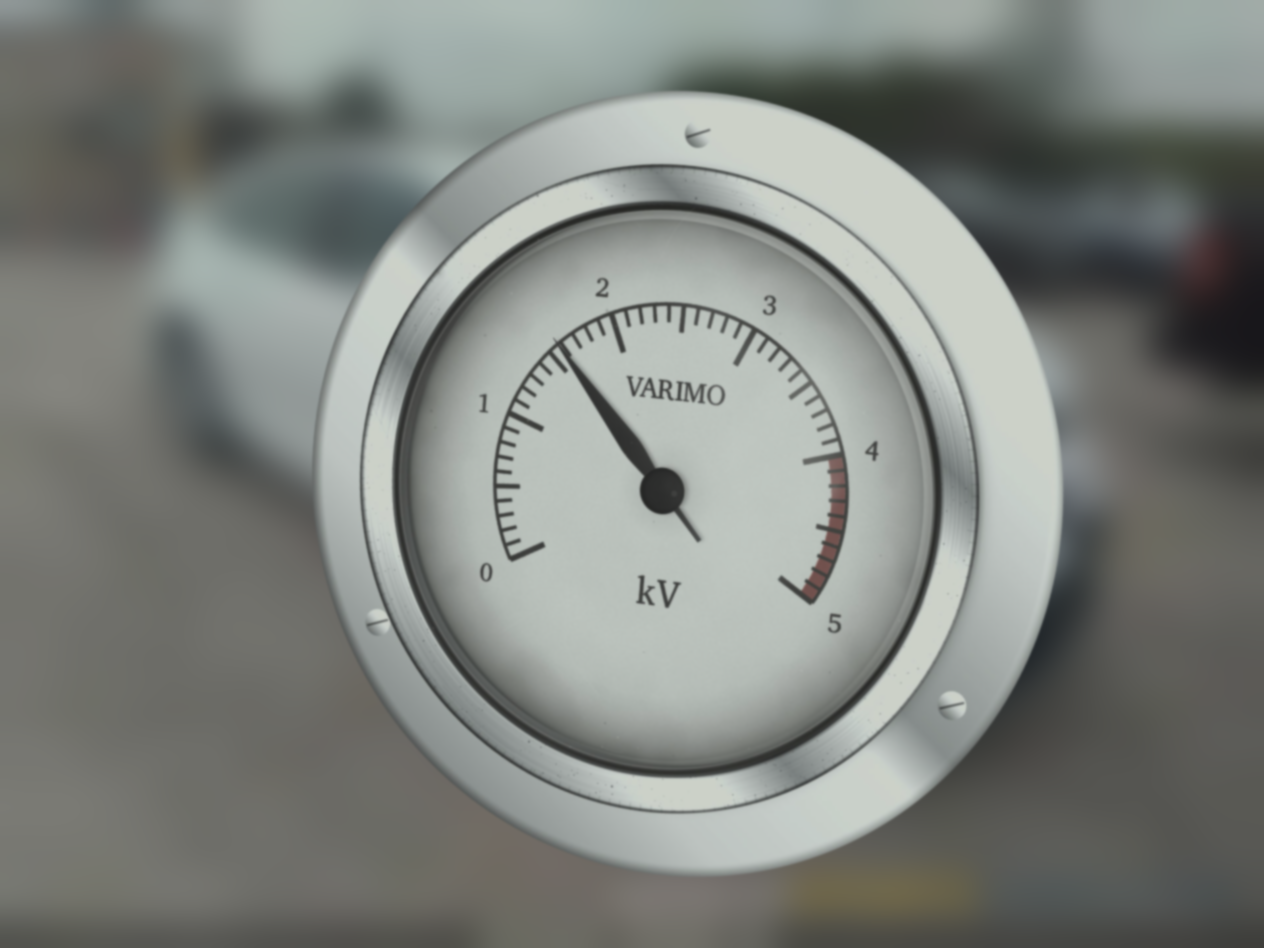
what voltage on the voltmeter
1.6 kV
